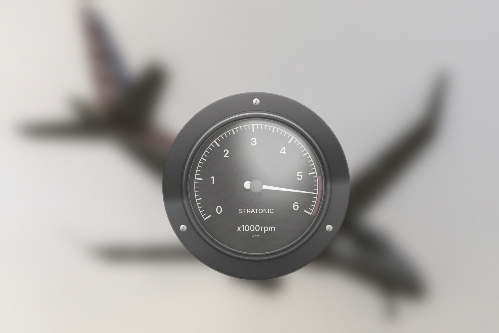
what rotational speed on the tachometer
5500 rpm
